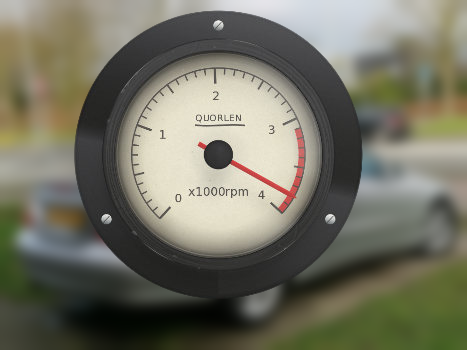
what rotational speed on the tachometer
3800 rpm
